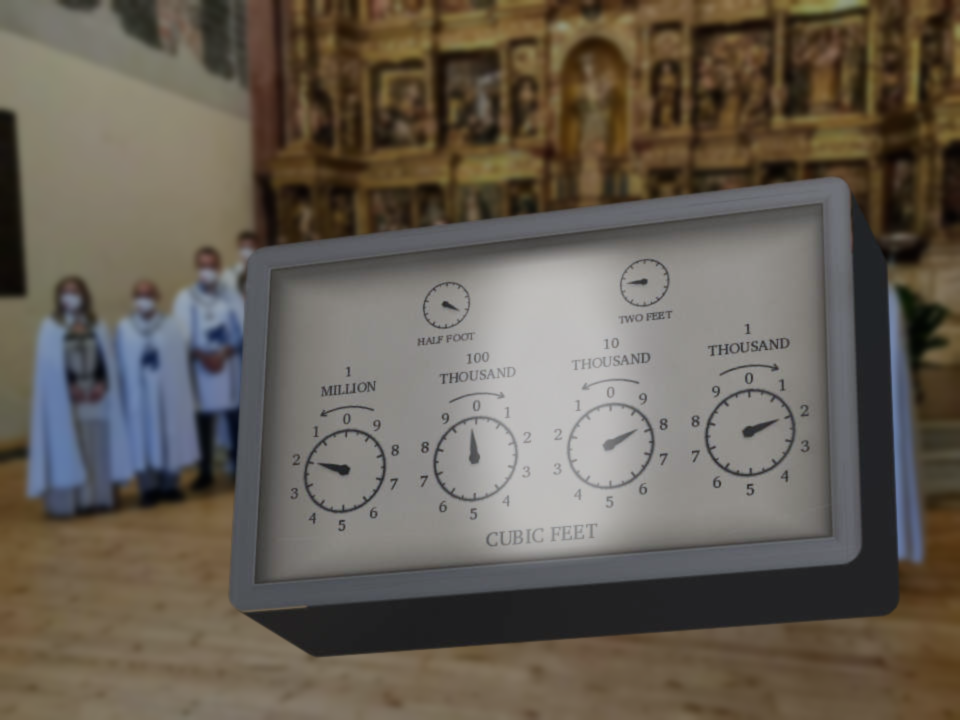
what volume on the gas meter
198200 ft³
